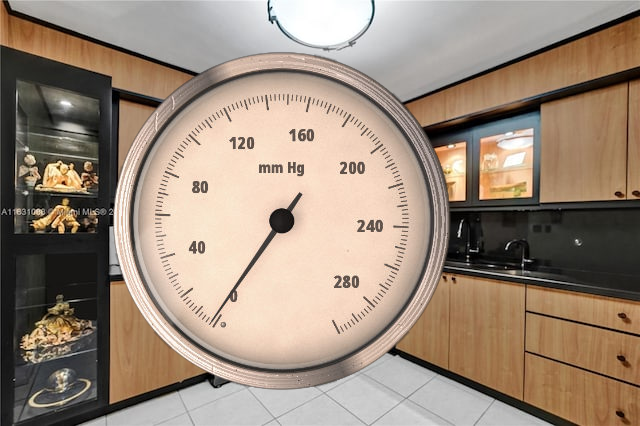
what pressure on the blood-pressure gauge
2 mmHg
